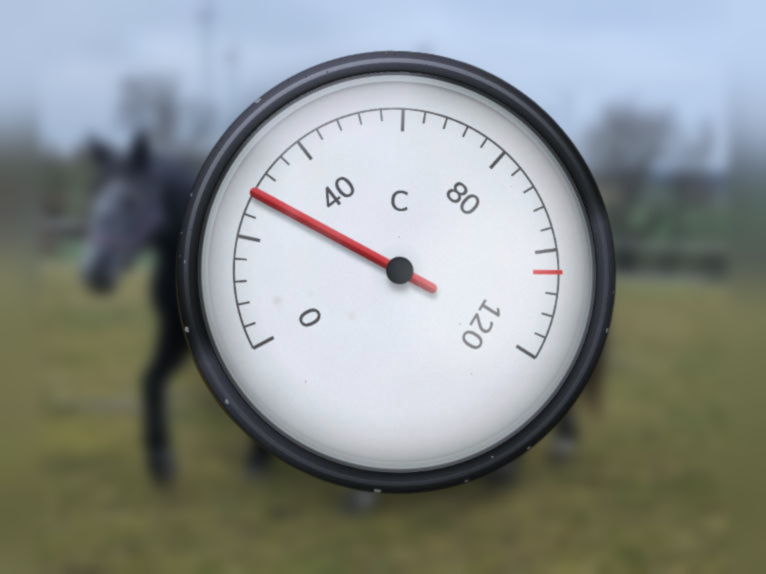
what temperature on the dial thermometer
28 °C
